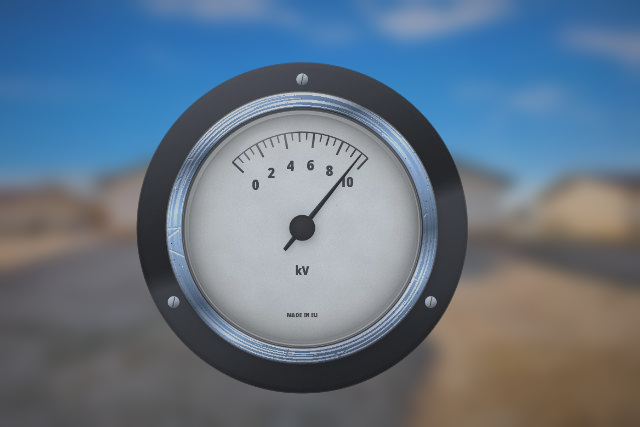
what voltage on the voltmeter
9.5 kV
